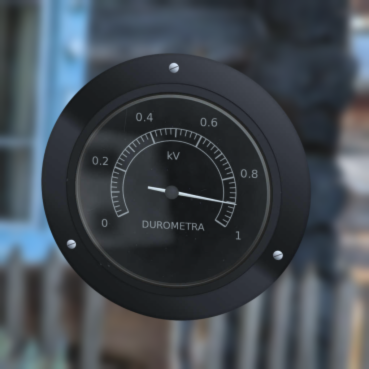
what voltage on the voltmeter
0.9 kV
